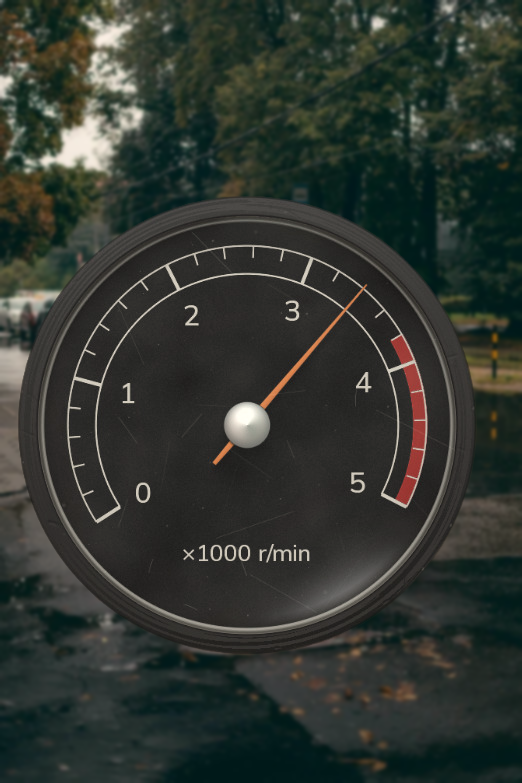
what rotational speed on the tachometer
3400 rpm
